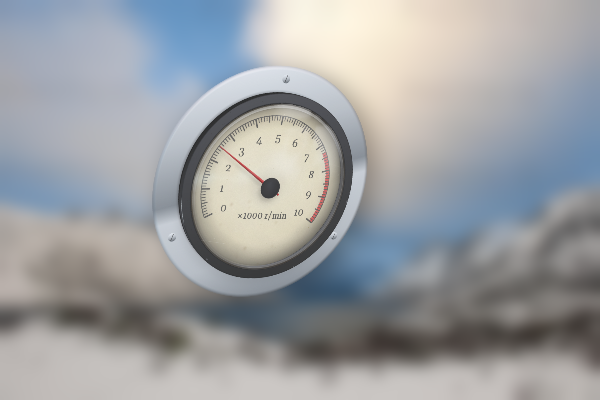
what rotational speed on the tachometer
2500 rpm
